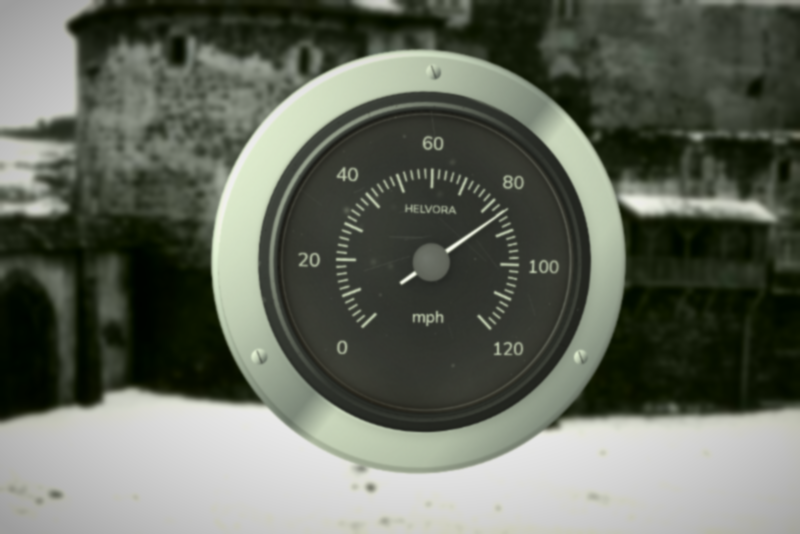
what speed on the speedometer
84 mph
